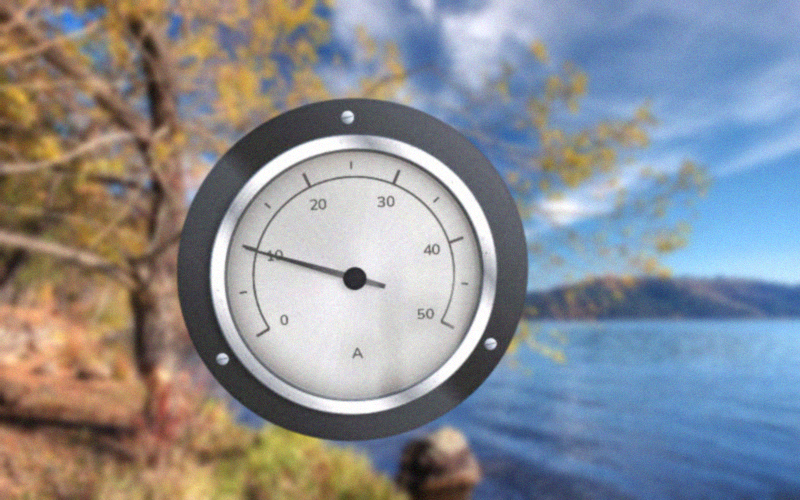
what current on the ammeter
10 A
